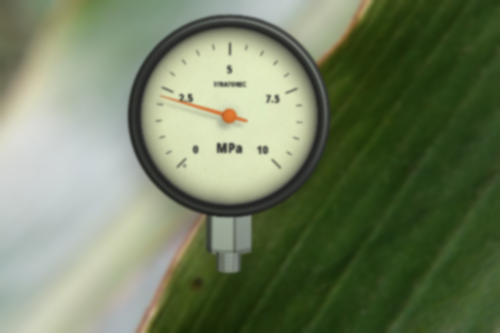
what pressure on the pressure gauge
2.25 MPa
